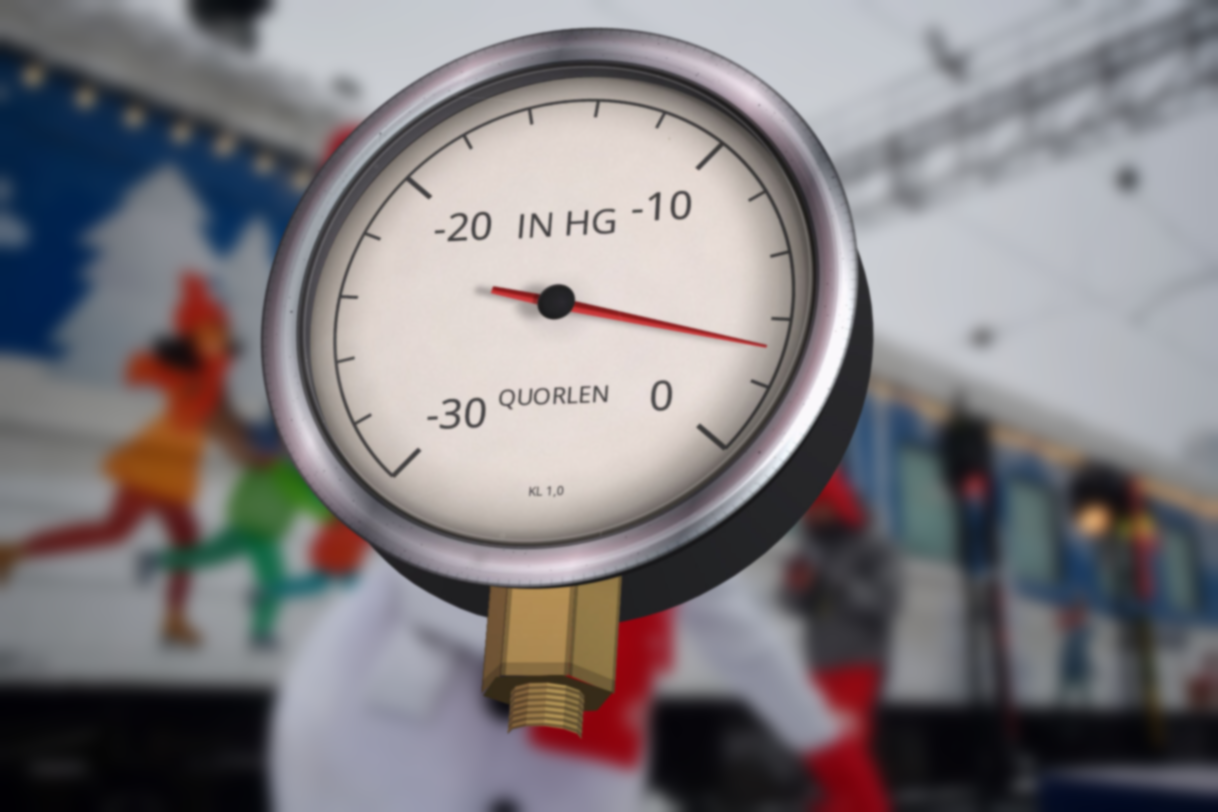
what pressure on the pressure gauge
-3 inHg
